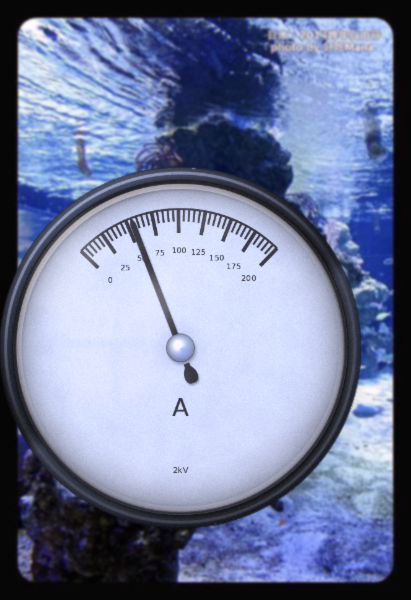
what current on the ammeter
55 A
